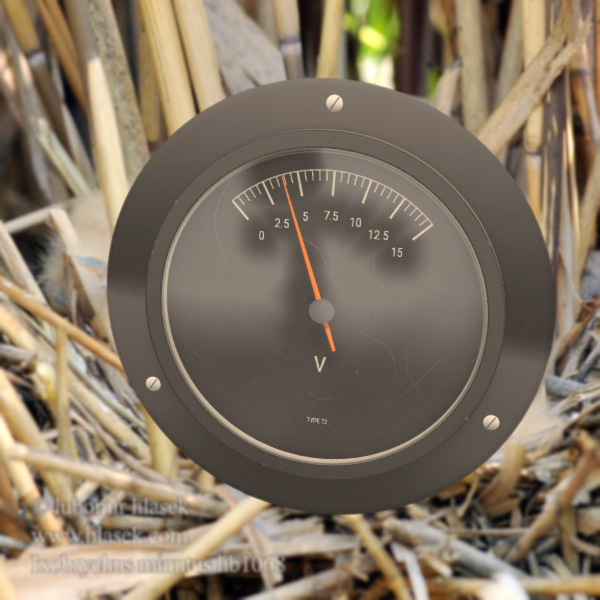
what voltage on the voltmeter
4 V
